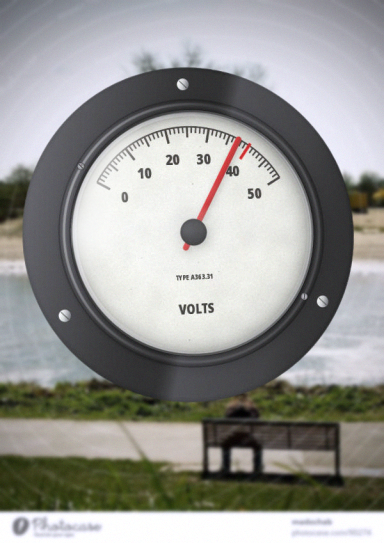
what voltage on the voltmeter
37 V
